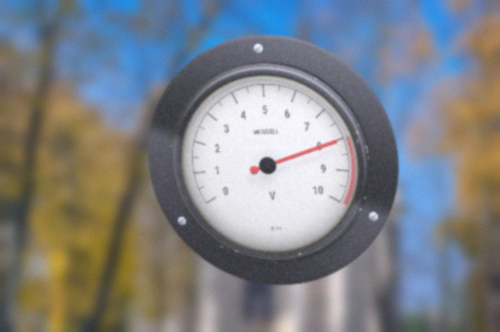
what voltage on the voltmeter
8 V
